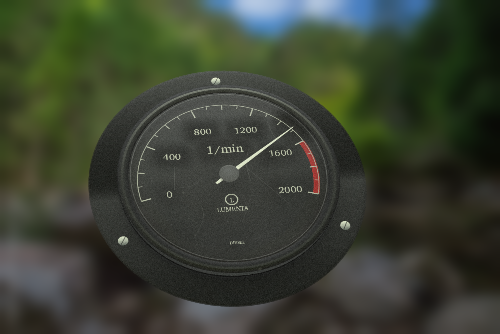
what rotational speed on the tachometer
1500 rpm
